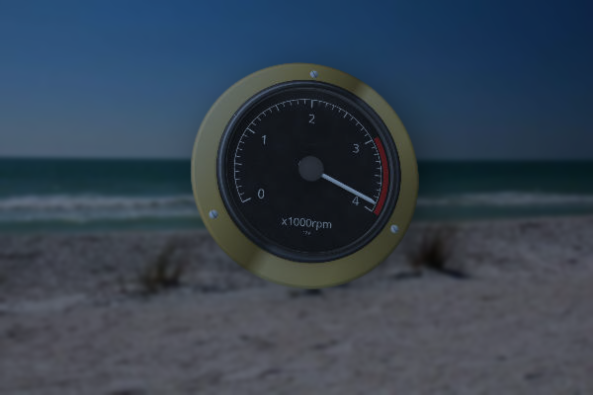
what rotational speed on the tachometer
3900 rpm
